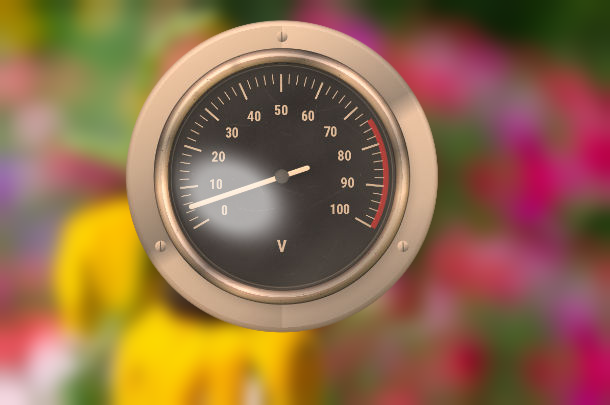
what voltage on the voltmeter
5 V
